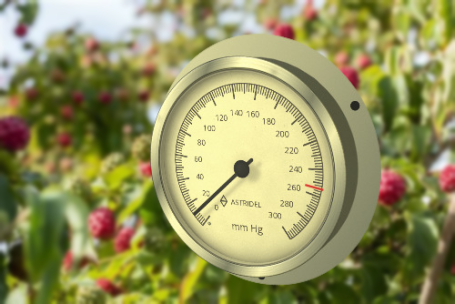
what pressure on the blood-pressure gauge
10 mmHg
